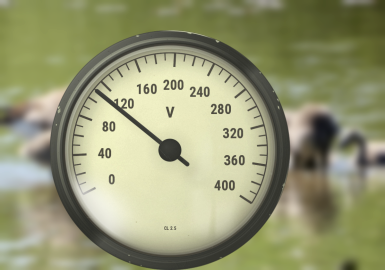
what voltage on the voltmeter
110 V
